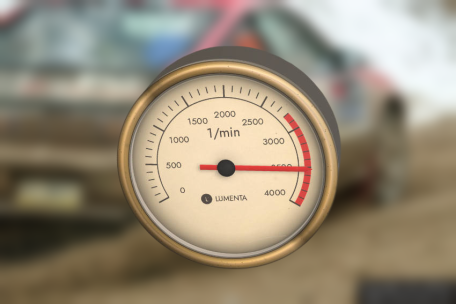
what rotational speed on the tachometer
3500 rpm
